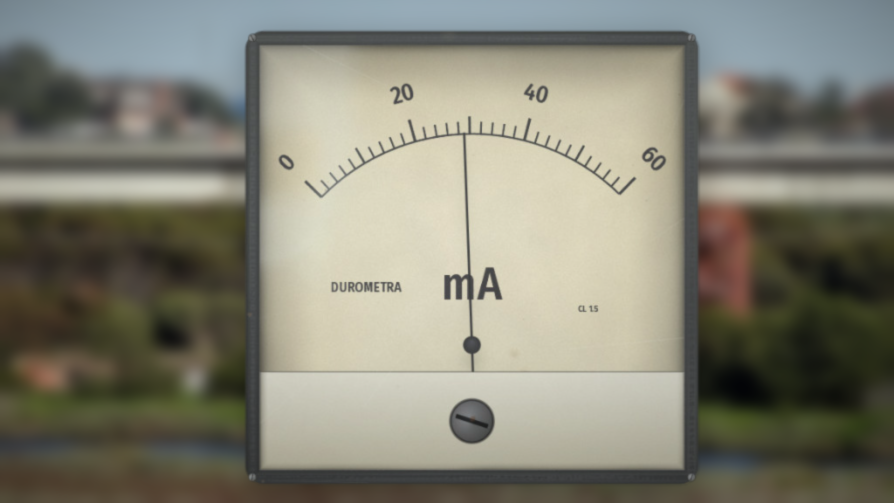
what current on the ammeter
29 mA
